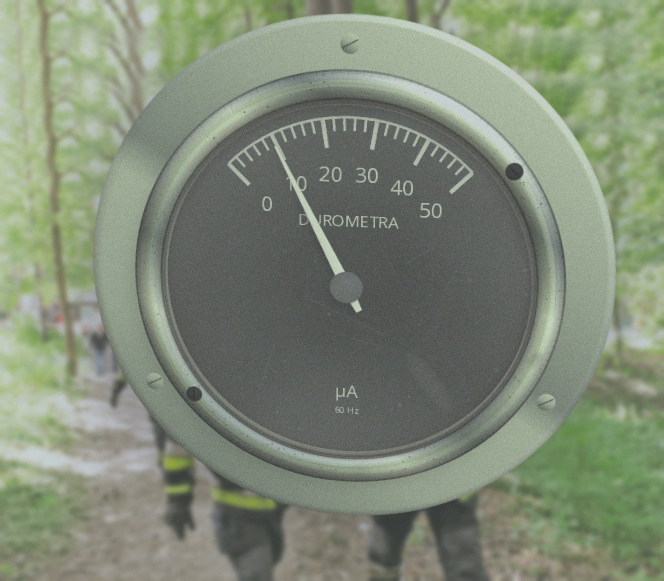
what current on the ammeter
10 µA
